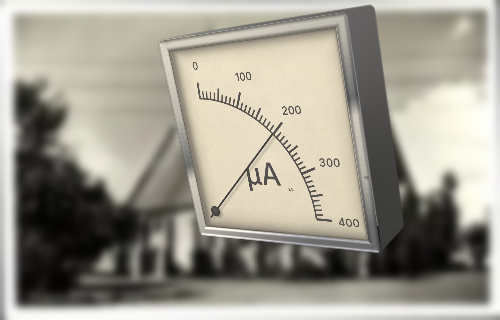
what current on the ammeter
200 µA
